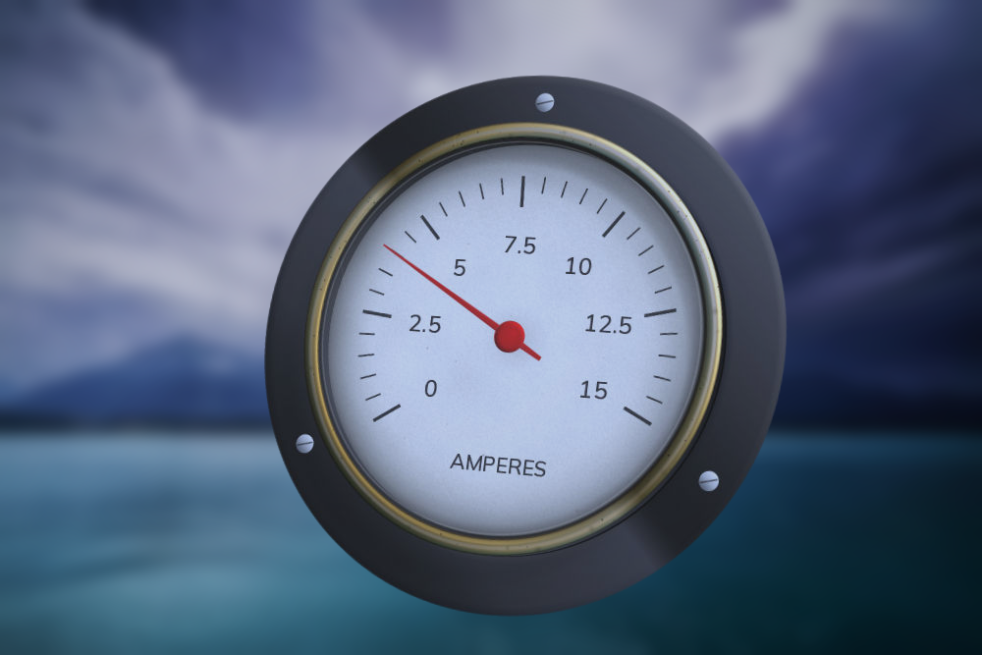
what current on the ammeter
4 A
